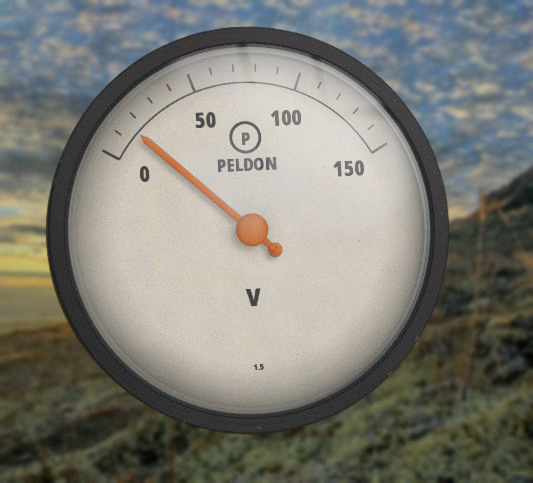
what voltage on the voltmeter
15 V
